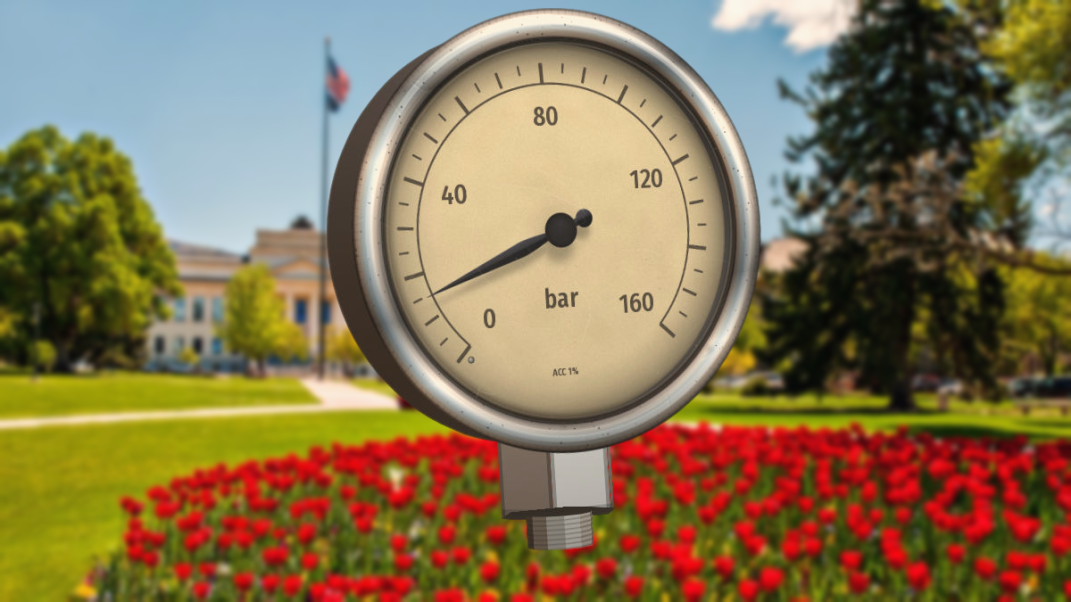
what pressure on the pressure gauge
15 bar
